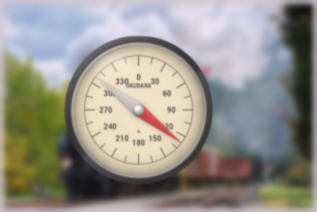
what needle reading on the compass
127.5 °
